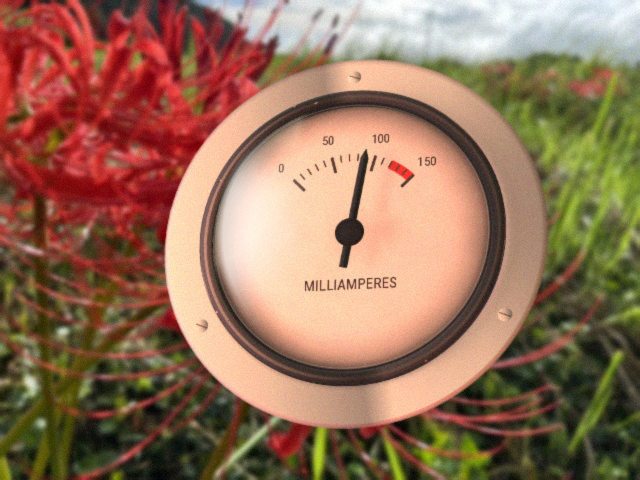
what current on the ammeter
90 mA
